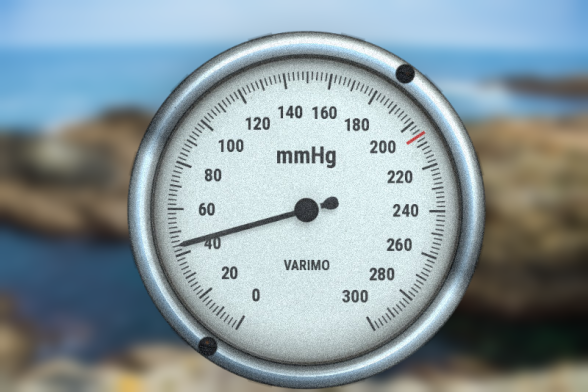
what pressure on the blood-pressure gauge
44 mmHg
